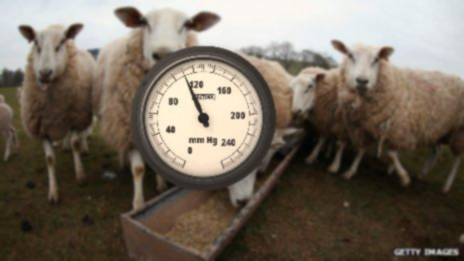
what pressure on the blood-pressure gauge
110 mmHg
